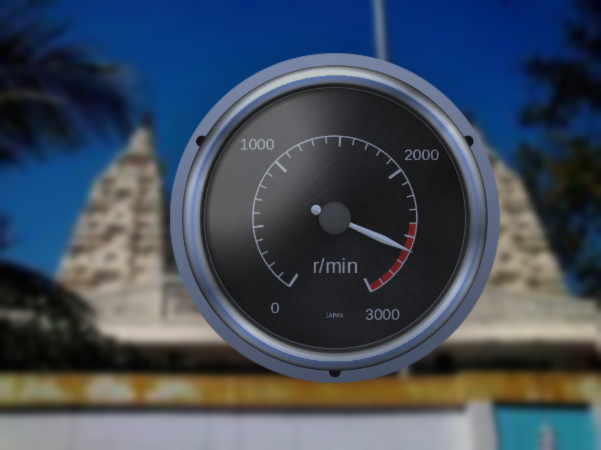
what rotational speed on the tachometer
2600 rpm
